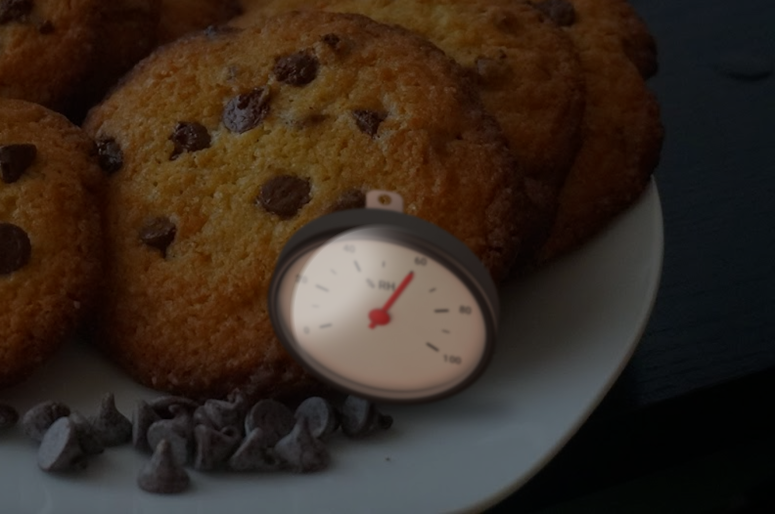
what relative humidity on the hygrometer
60 %
